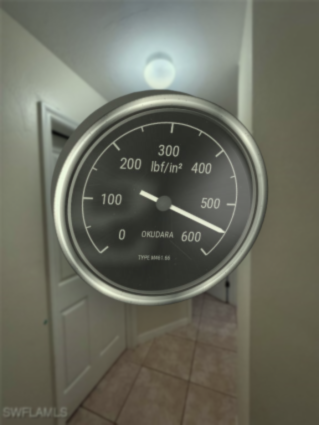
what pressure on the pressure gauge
550 psi
